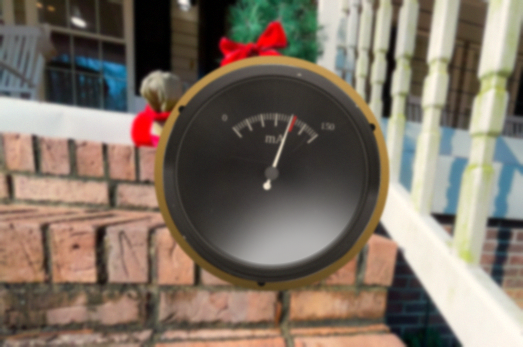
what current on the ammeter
100 mA
